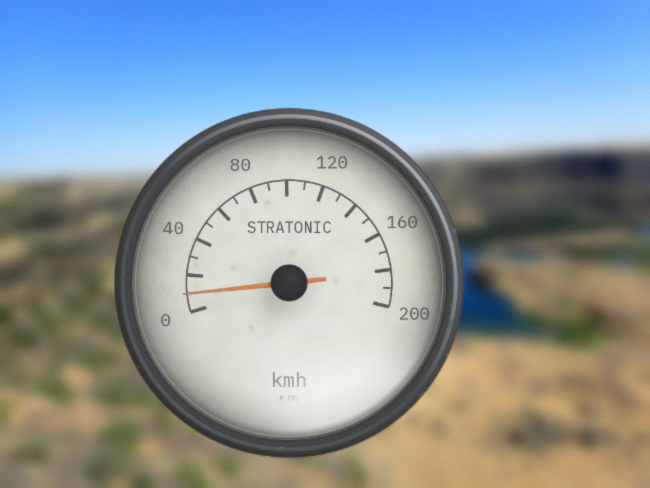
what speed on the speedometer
10 km/h
